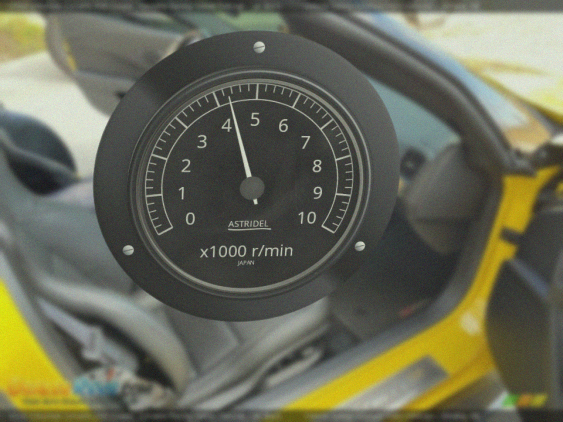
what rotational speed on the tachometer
4300 rpm
